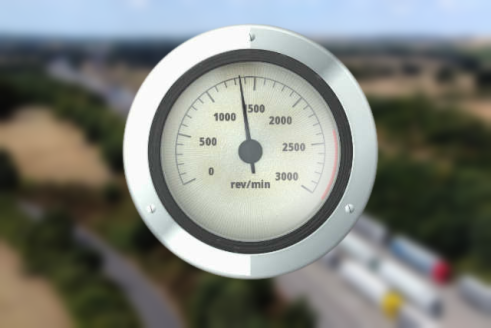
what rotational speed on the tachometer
1350 rpm
